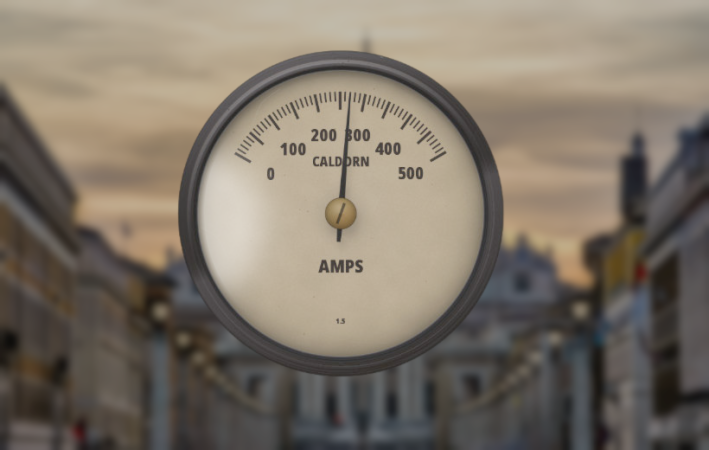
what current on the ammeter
270 A
